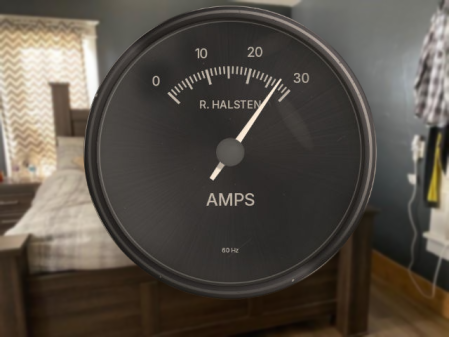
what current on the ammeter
27 A
